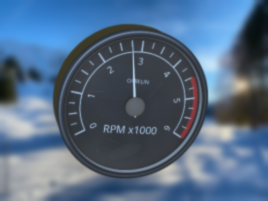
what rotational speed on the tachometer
2750 rpm
